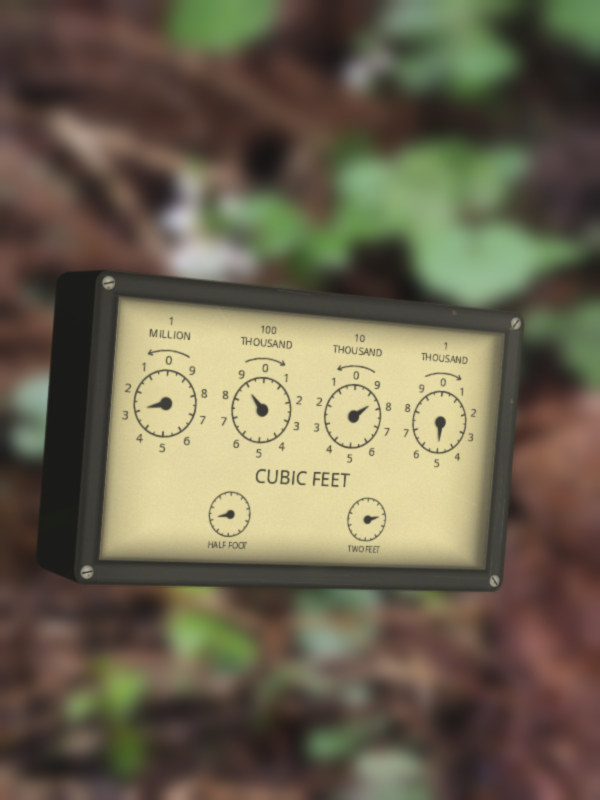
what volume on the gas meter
288500 ft³
